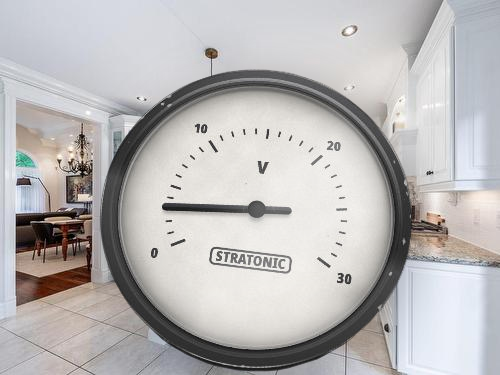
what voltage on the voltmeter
3 V
